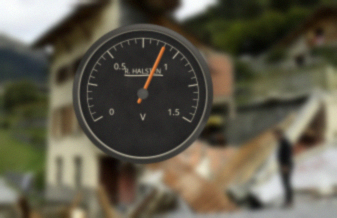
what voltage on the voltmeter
0.9 V
